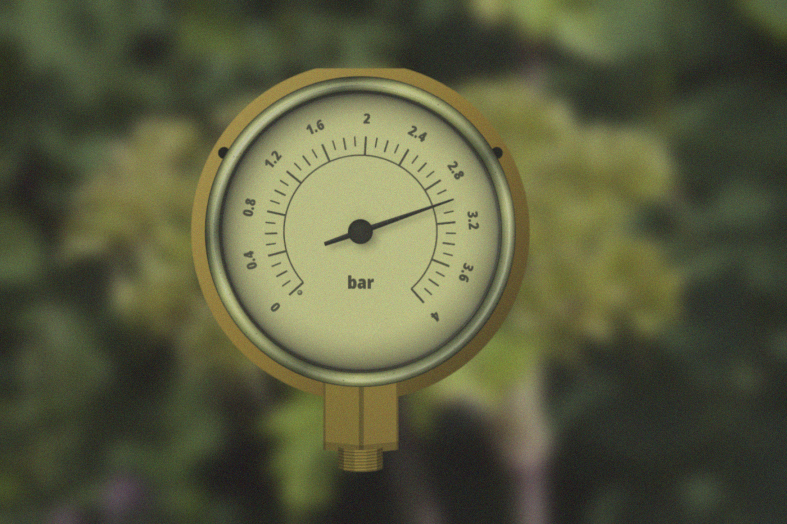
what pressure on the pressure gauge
3 bar
